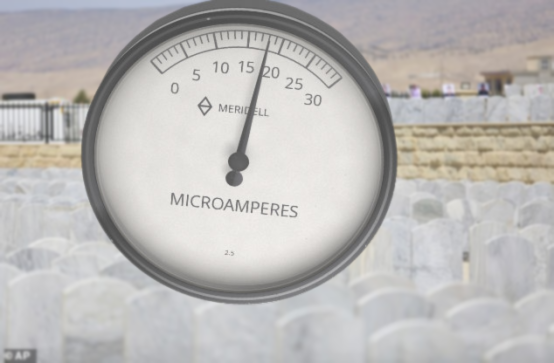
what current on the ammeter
18 µA
